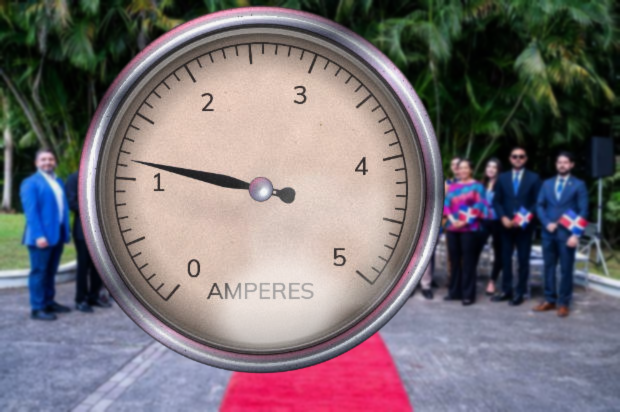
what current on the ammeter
1.15 A
